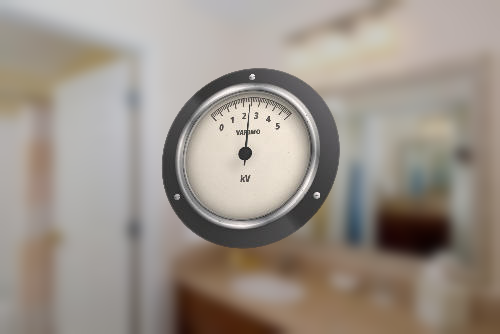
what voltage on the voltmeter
2.5 kV
